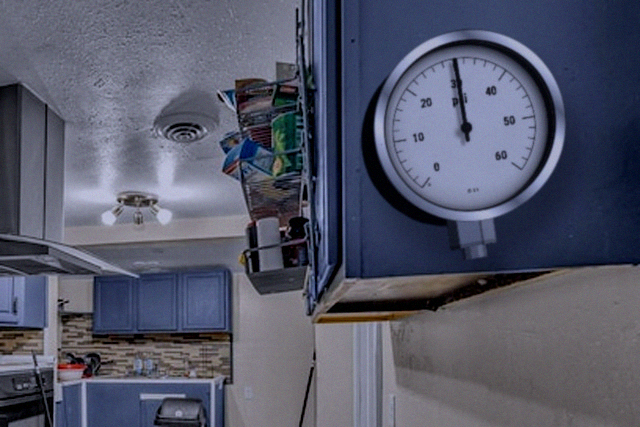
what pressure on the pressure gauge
30 psi
